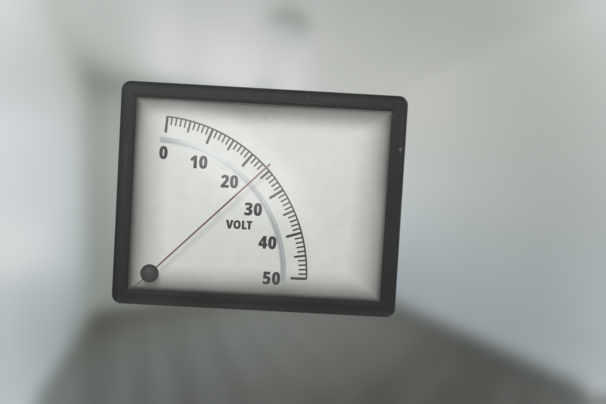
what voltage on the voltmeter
24 V
